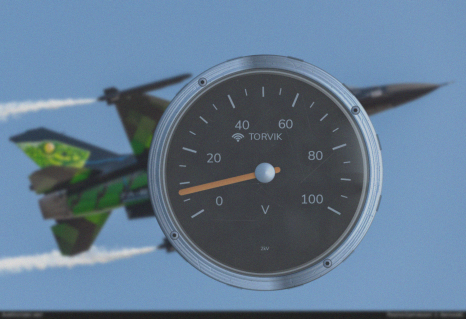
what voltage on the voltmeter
7.5 V
